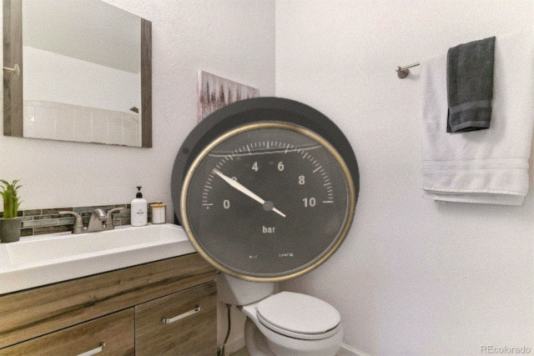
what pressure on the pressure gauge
2 bar
